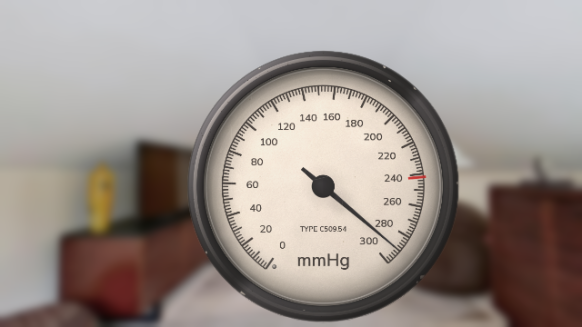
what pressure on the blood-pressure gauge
290 mmHg
